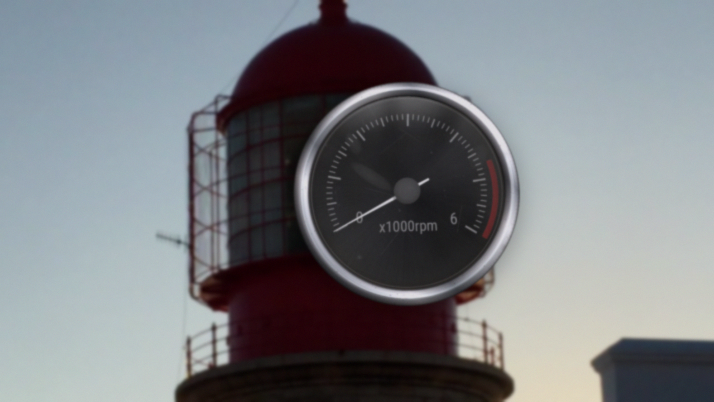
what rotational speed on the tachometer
0 rpm
